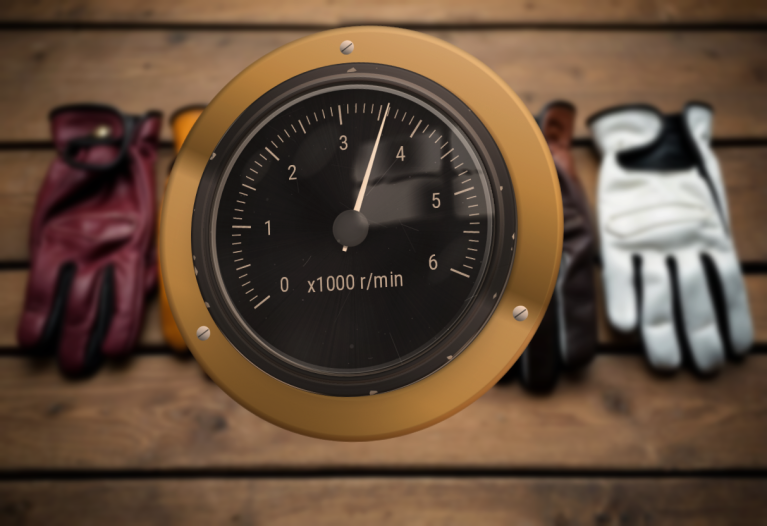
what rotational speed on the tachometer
3600 rpm
